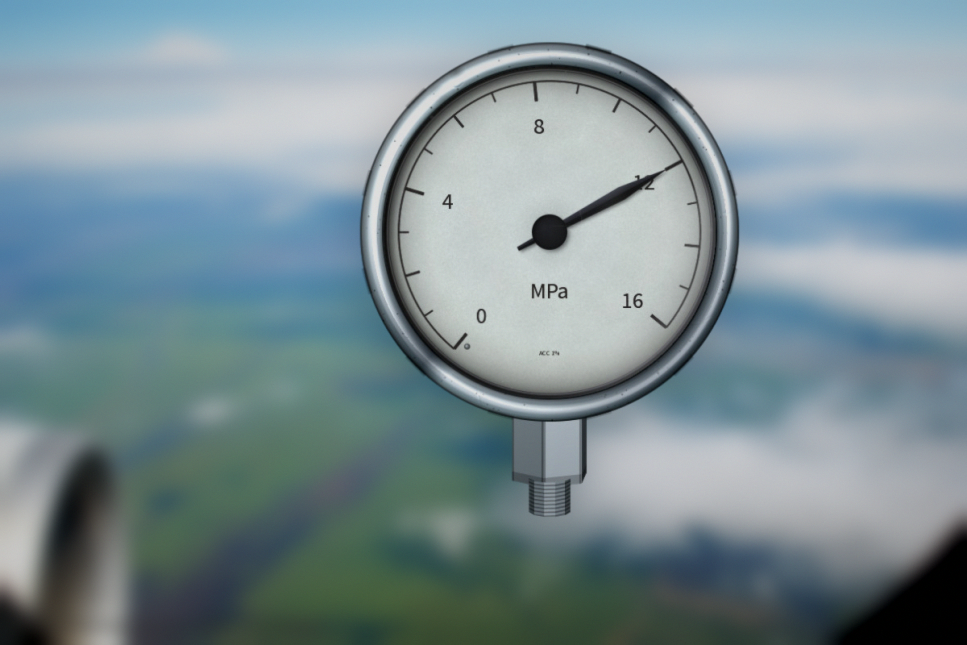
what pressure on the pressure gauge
12 MPa
